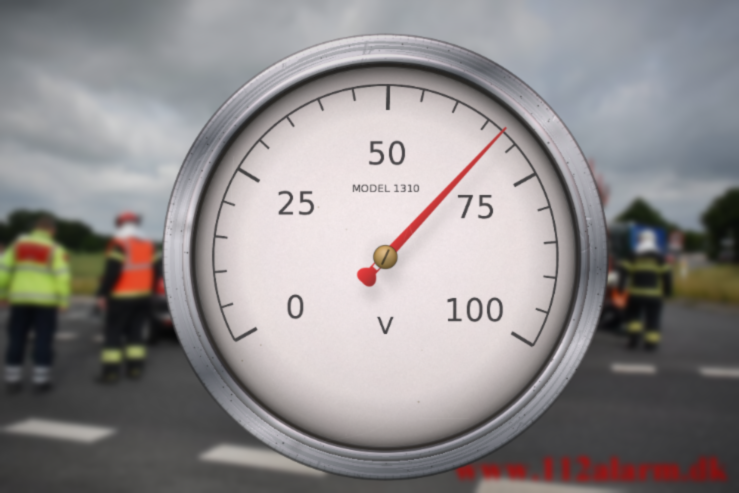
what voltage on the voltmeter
67.5 V
